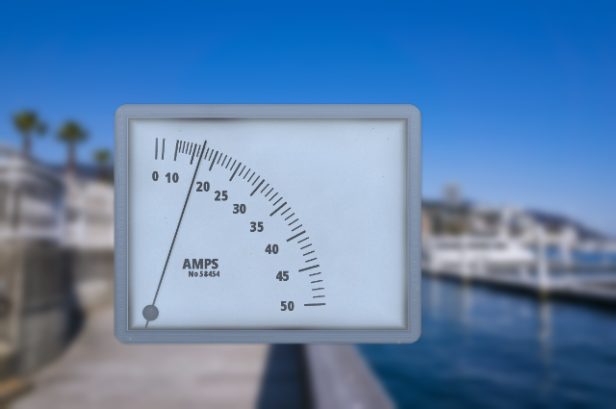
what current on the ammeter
17 A
